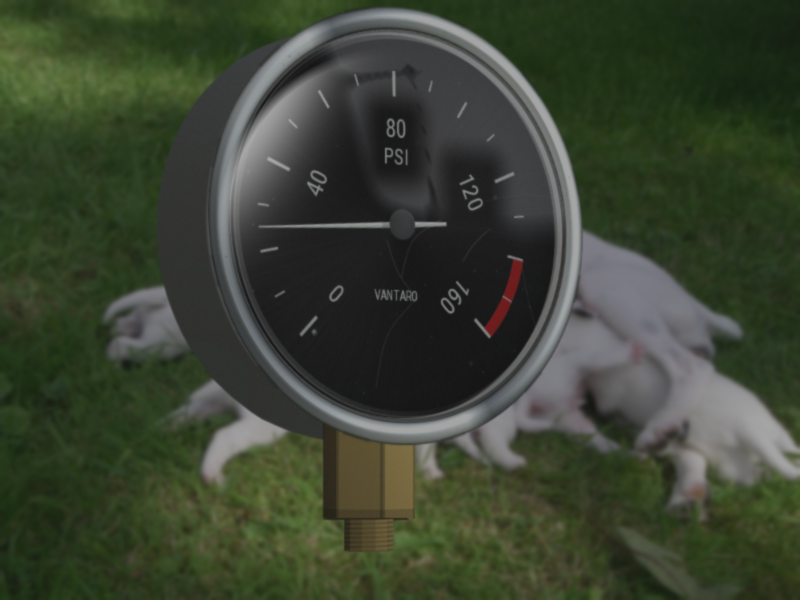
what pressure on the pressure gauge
25 psi
